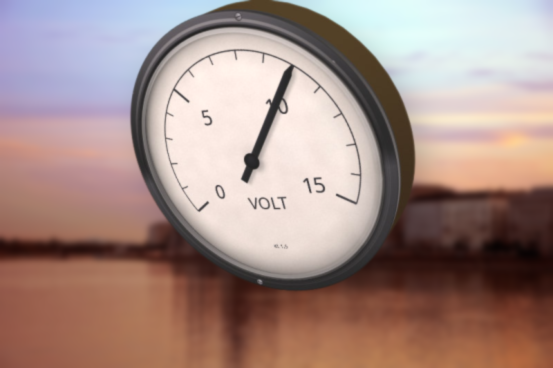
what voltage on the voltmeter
10 V
